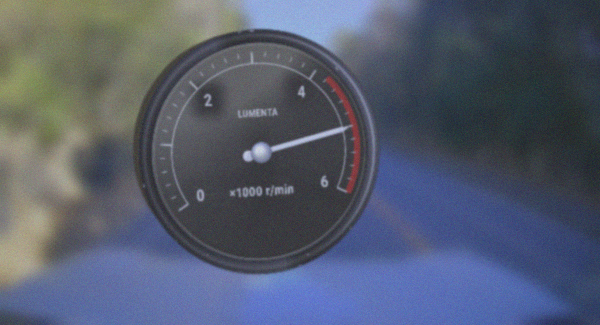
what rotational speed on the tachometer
5000 rpm
